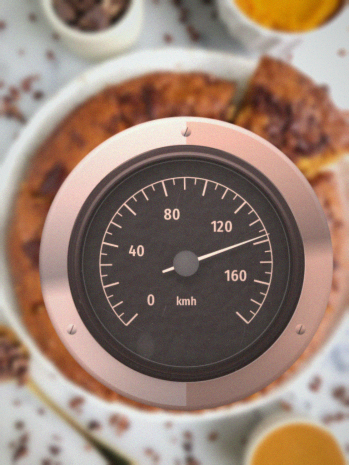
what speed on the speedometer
137.5 km/h
